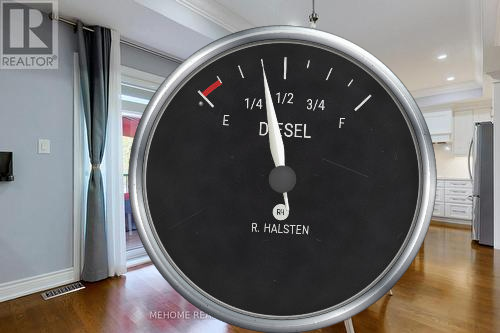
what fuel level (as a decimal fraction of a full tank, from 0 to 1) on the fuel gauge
0.375
